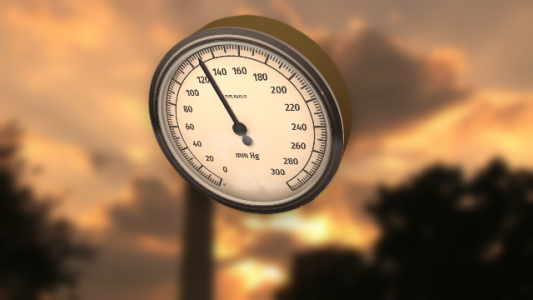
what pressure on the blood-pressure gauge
130 mmHg
